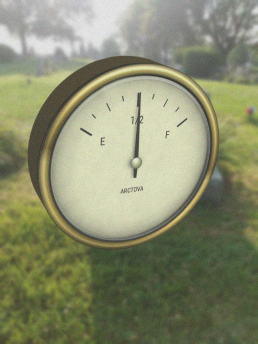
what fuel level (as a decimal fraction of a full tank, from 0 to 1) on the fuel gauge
0.5
